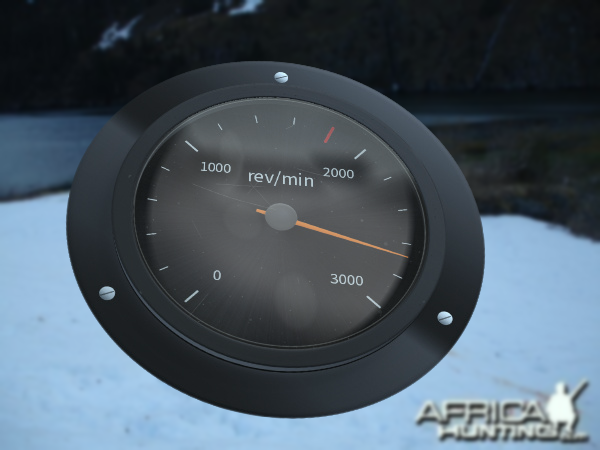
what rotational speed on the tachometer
2700 rpm
